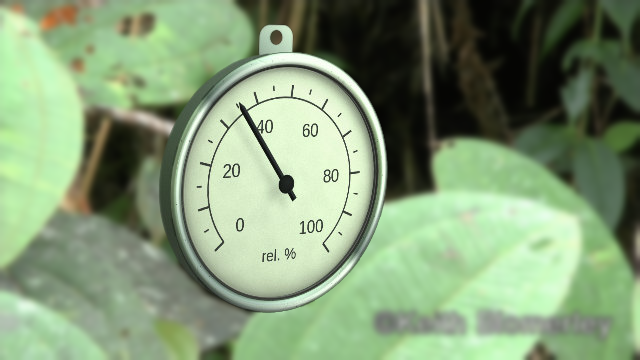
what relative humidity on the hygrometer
35 %
